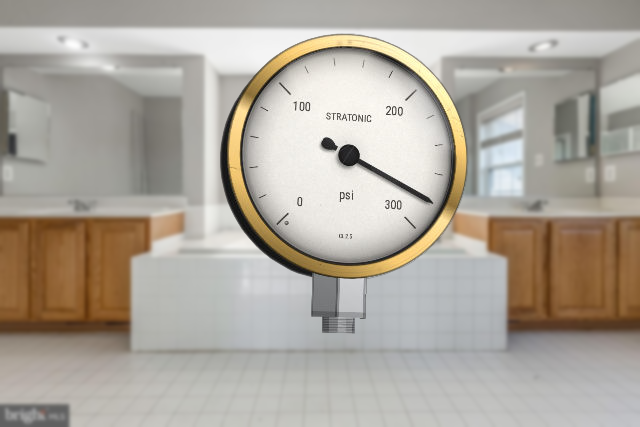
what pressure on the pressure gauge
280 psi
